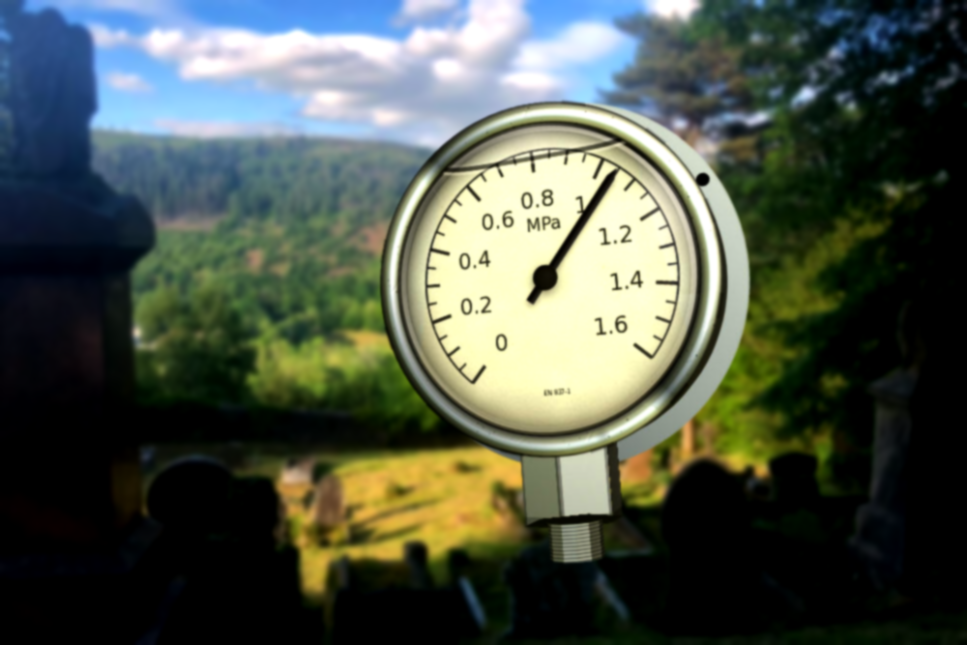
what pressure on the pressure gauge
1.05 MPa
